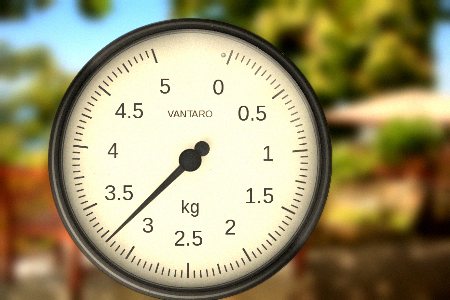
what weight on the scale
3.2 kg
